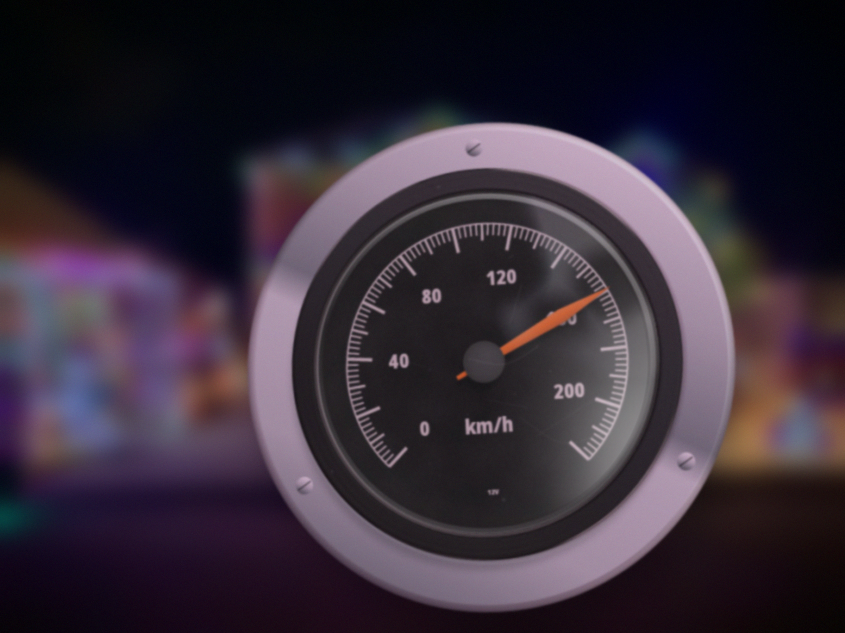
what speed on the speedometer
160 km/h
